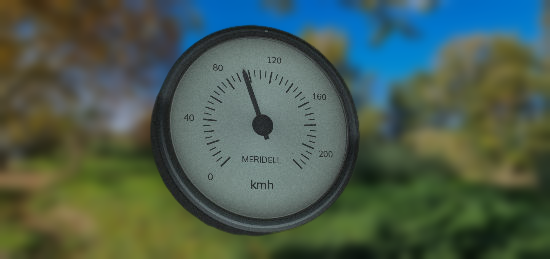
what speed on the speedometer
95 km/h
